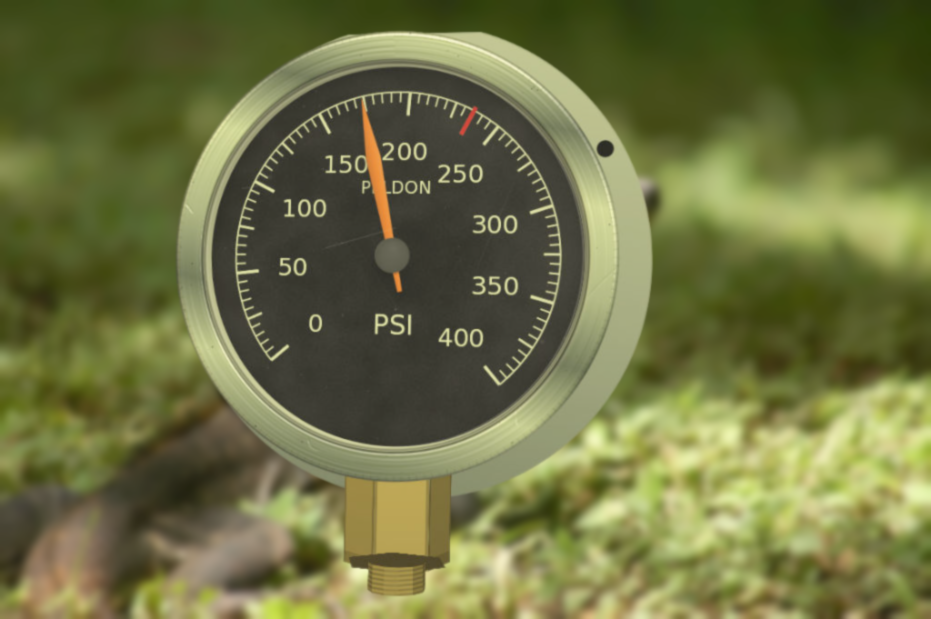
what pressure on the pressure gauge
175 psi
